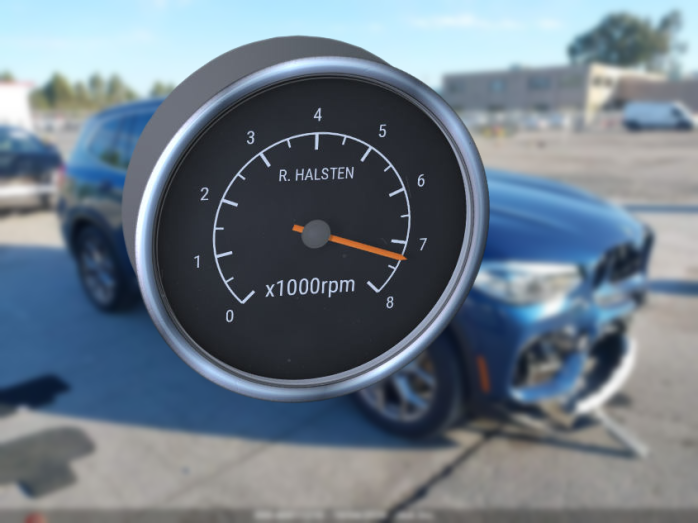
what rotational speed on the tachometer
7250 rpm
